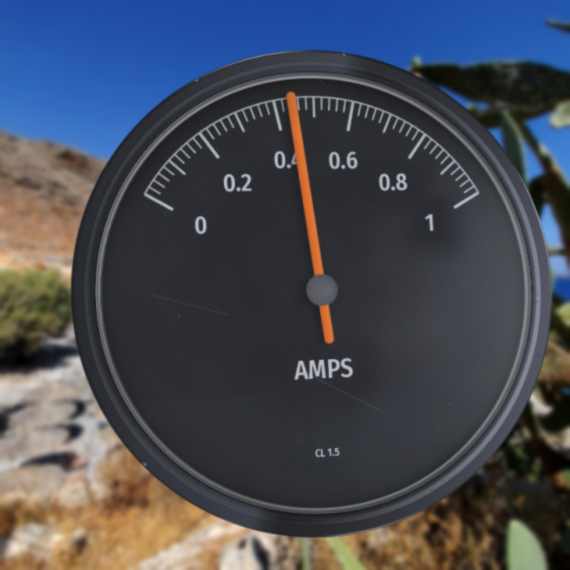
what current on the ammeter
0.44 A
